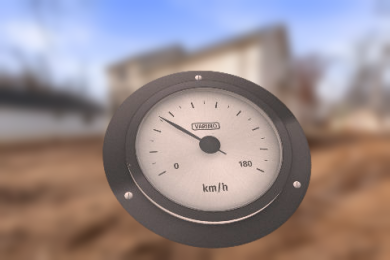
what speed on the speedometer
50 km/h
